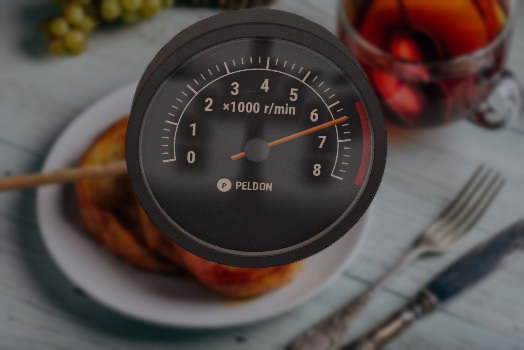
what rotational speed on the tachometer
6400 rpm
